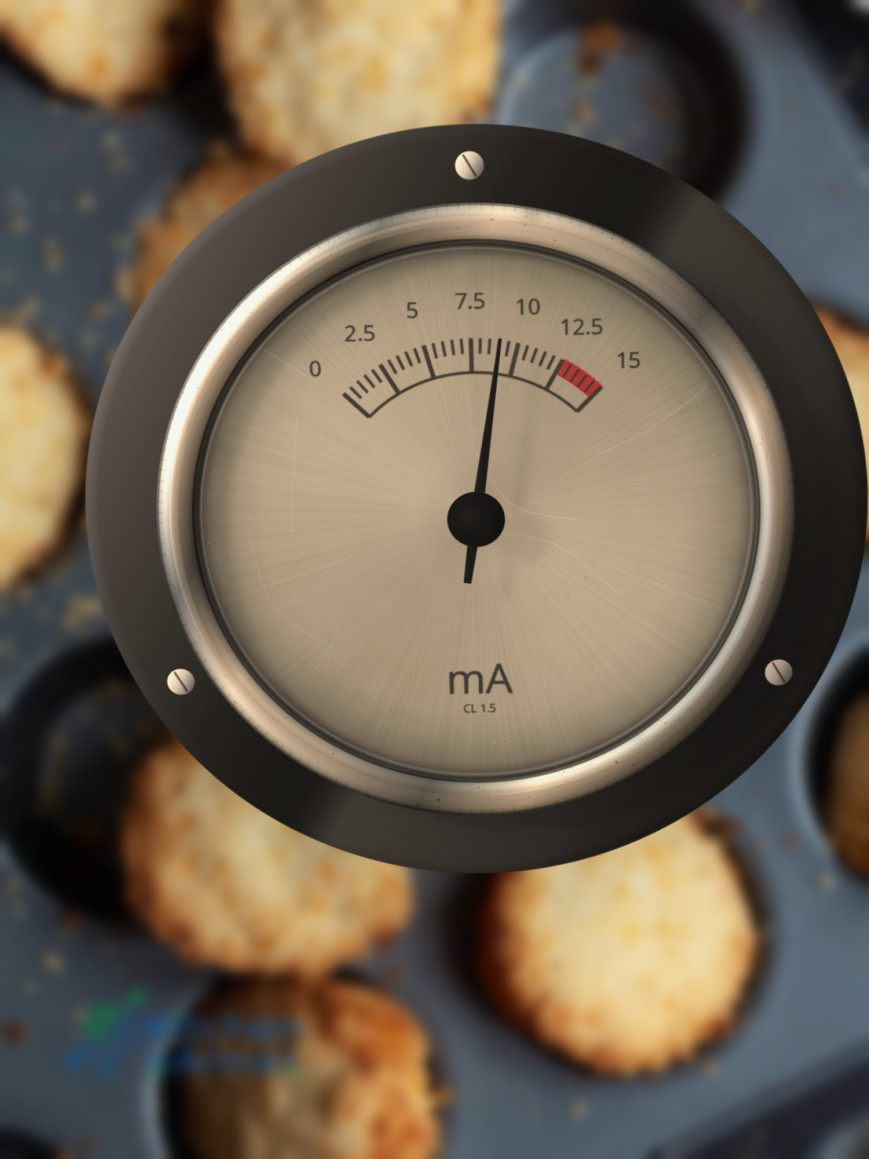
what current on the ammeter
9 mA
